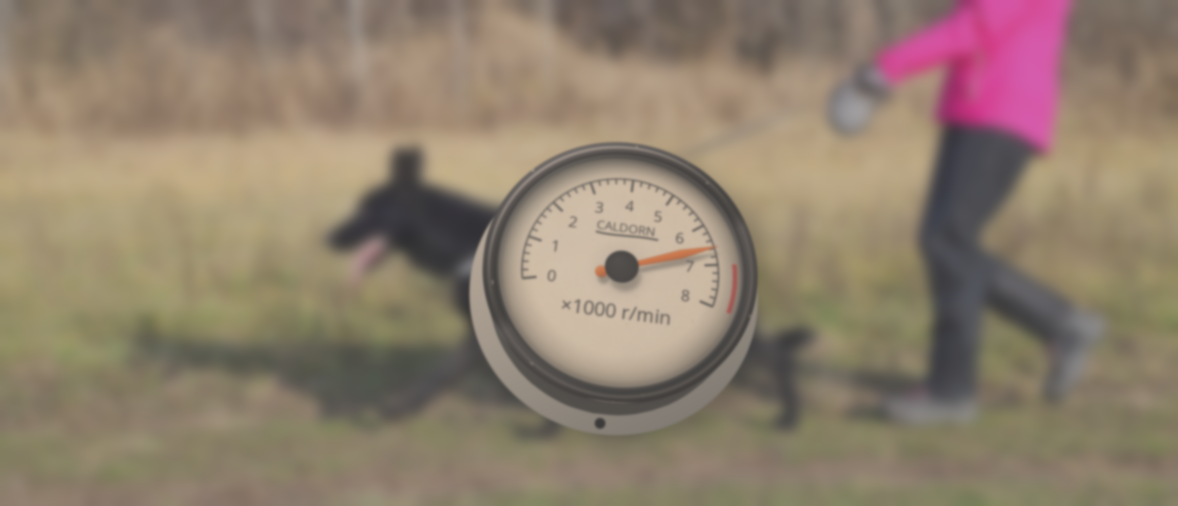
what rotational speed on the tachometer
6600 rpm
